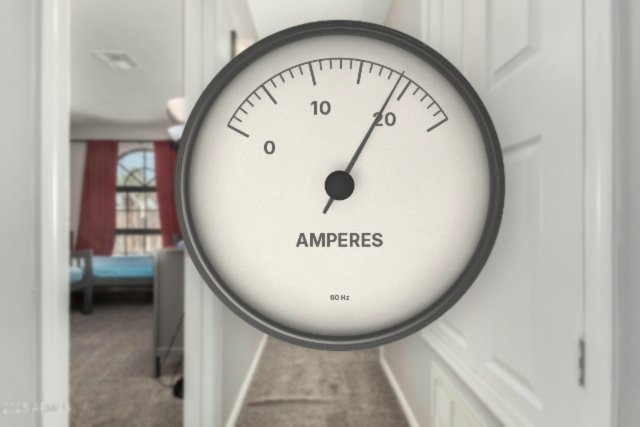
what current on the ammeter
19 A
